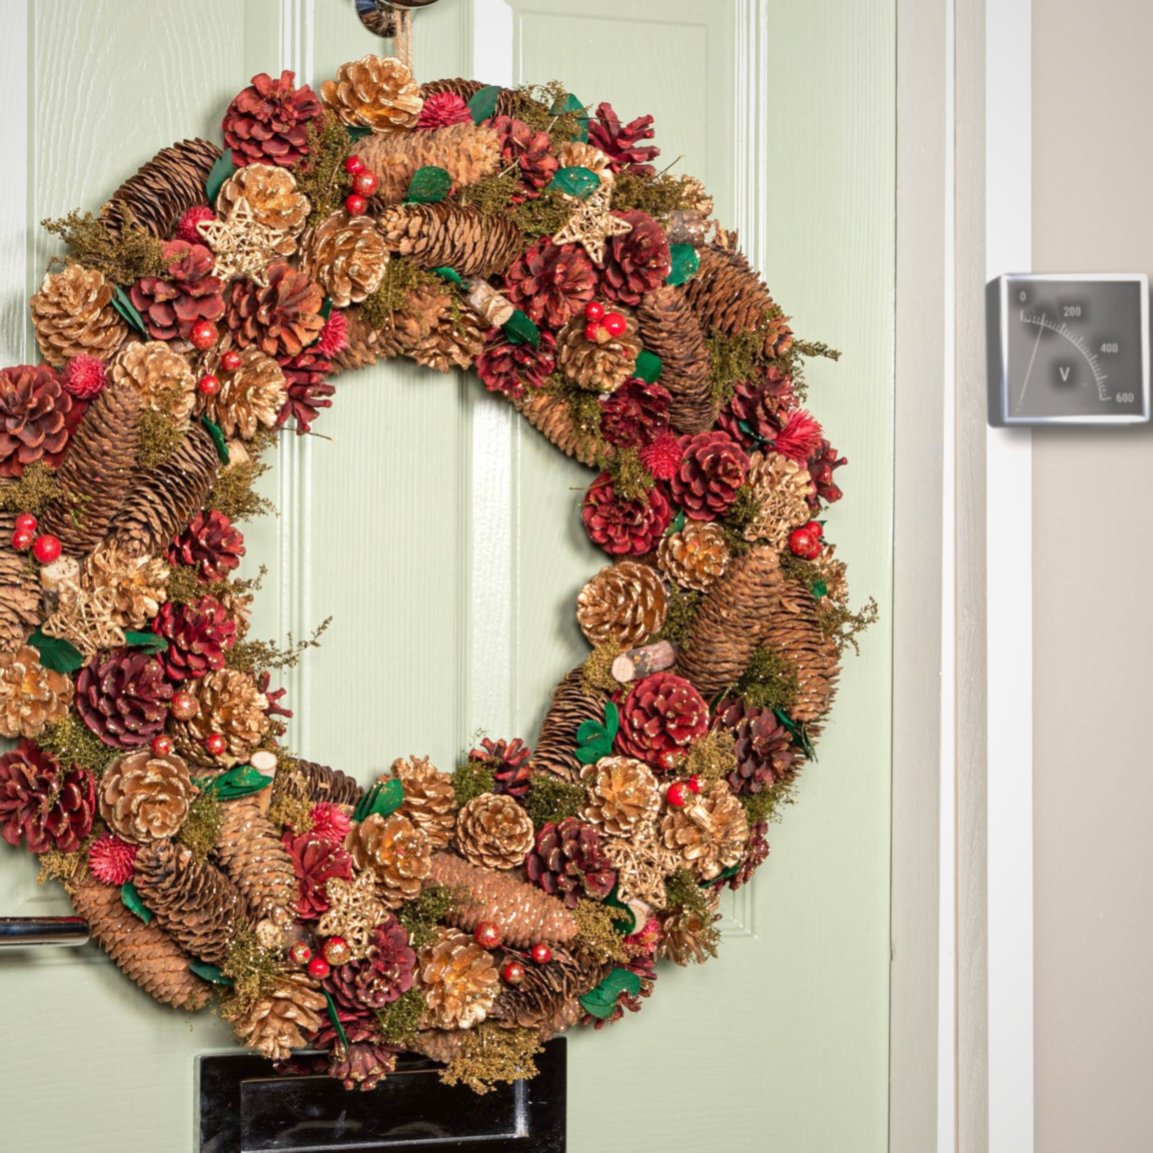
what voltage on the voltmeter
100 V
